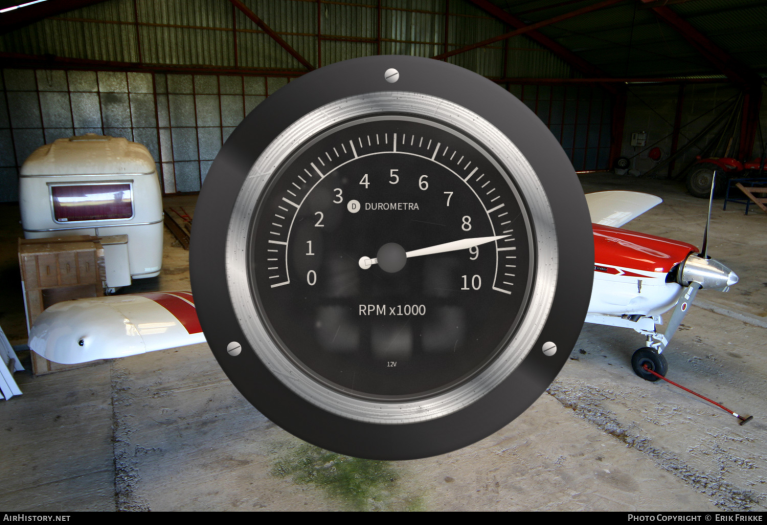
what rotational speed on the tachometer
8700 rpm
